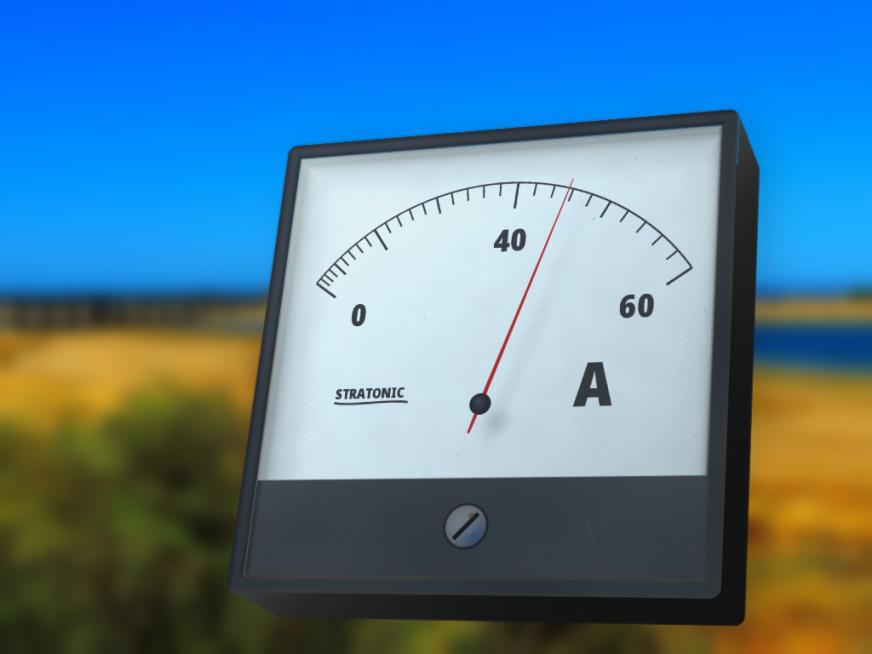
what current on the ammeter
46 A
